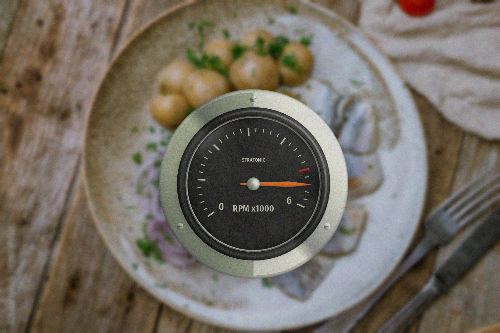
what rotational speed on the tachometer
5400 rpm
